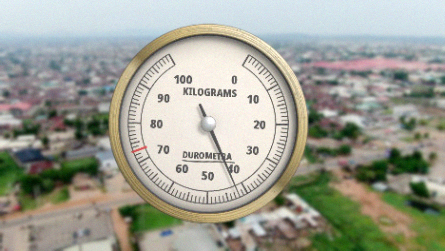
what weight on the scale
42 kg
